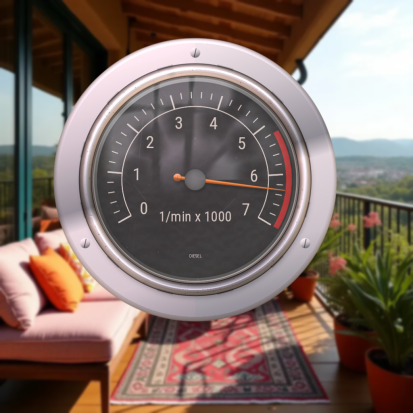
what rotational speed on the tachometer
6300 rpm
